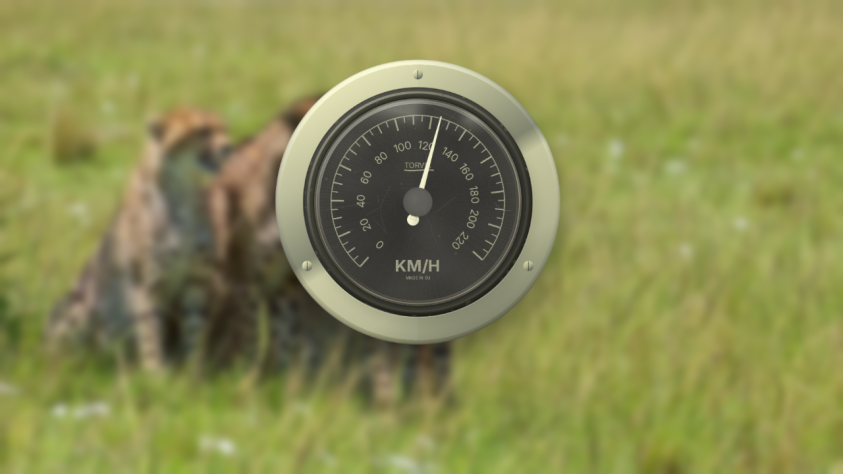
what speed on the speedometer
125 km/h
